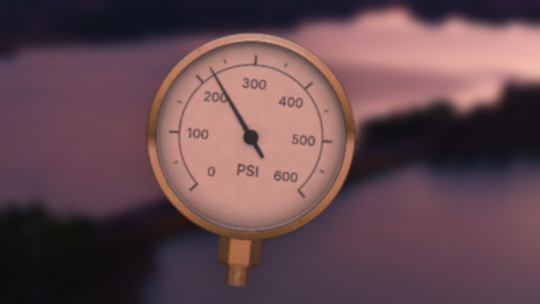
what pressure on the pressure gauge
225 psi
